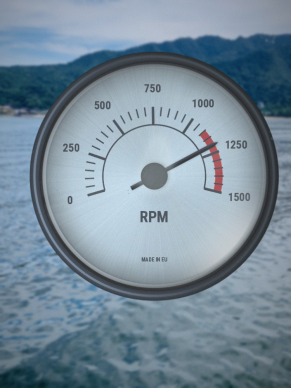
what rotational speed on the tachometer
1200 rpm
